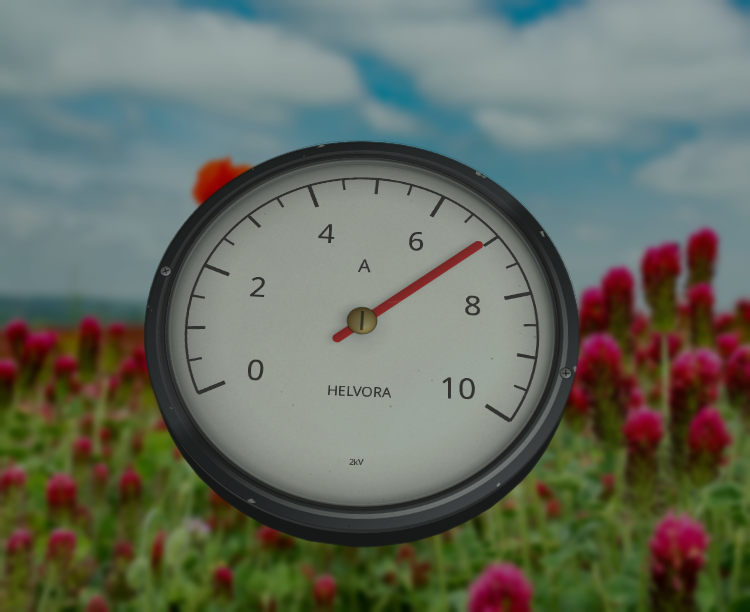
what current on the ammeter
7 A
